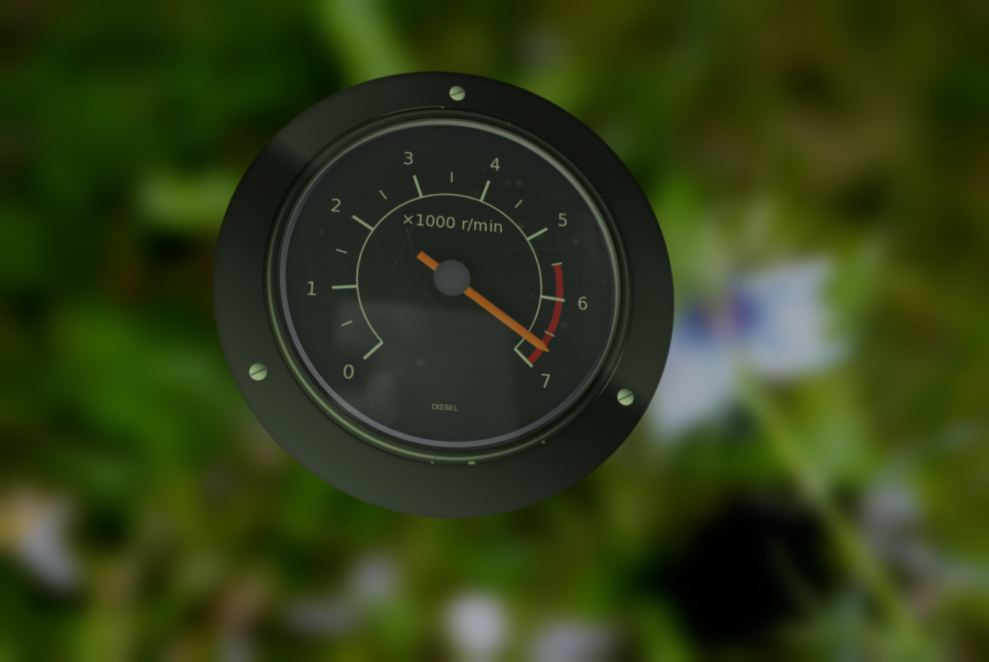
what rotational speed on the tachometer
6750 rpm
